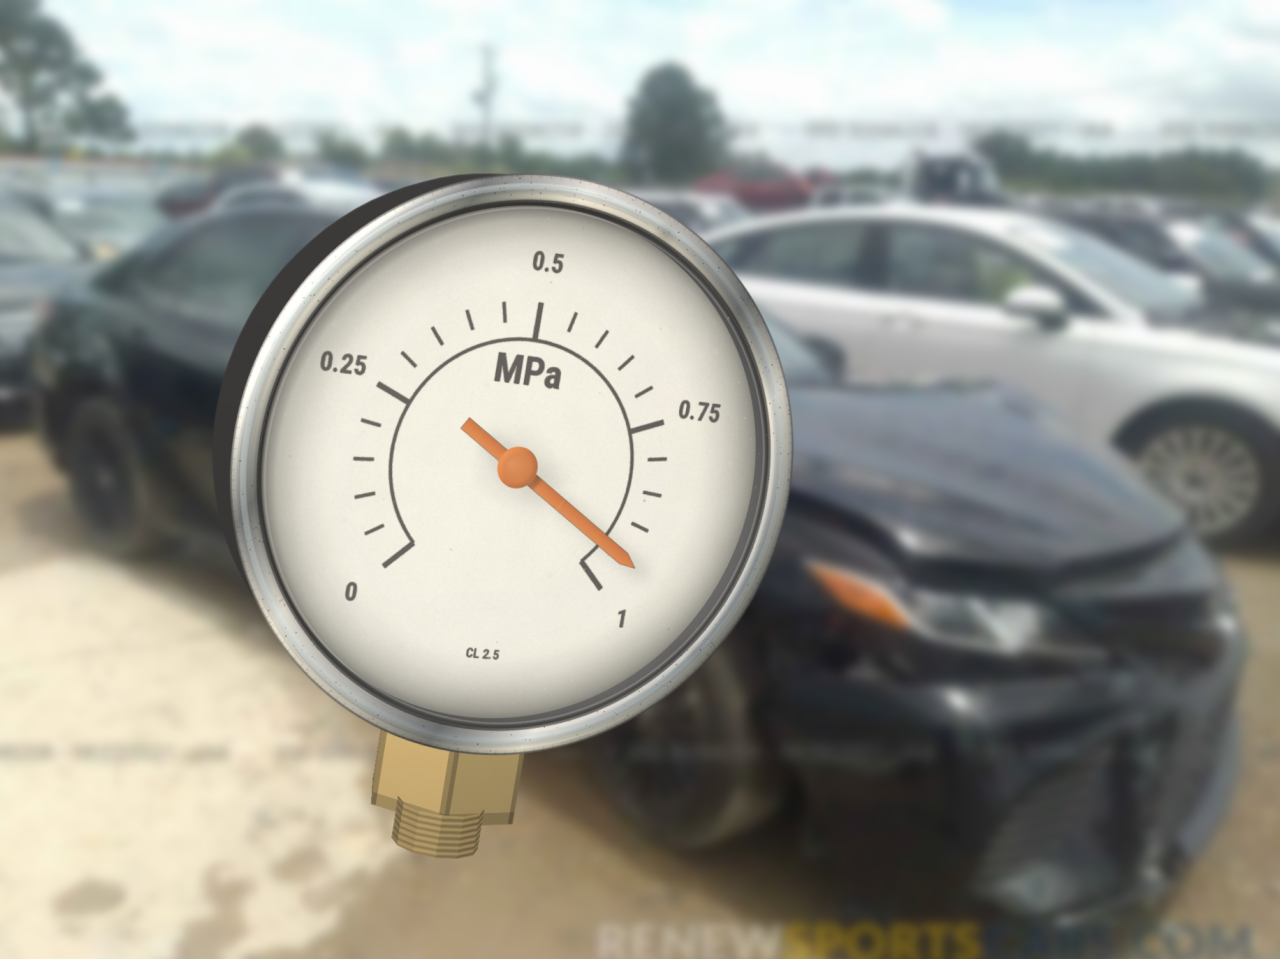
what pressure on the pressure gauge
0.95 MPa
